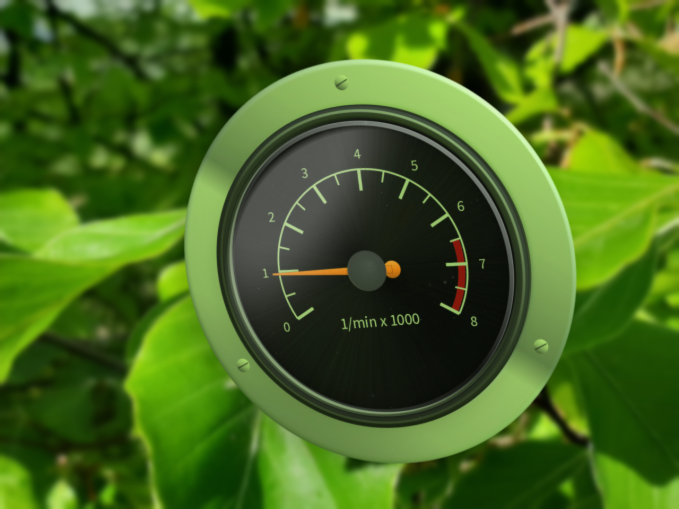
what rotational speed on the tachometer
1000 rpm
